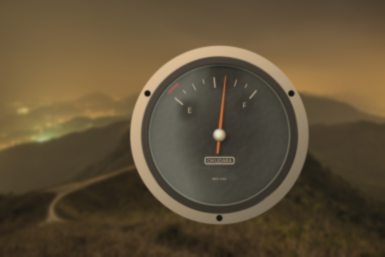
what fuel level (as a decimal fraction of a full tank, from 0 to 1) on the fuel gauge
0.625
